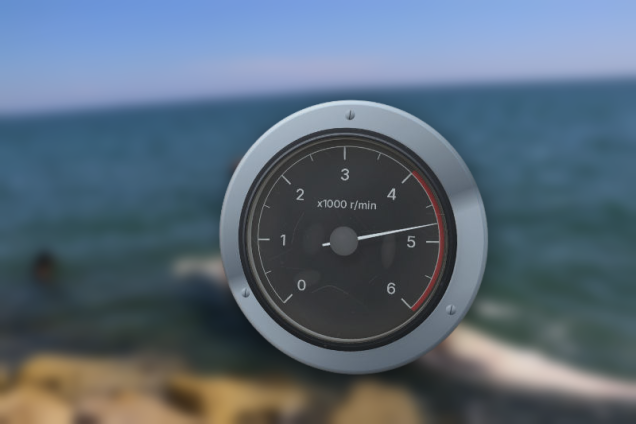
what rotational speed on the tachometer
4750 rpm
